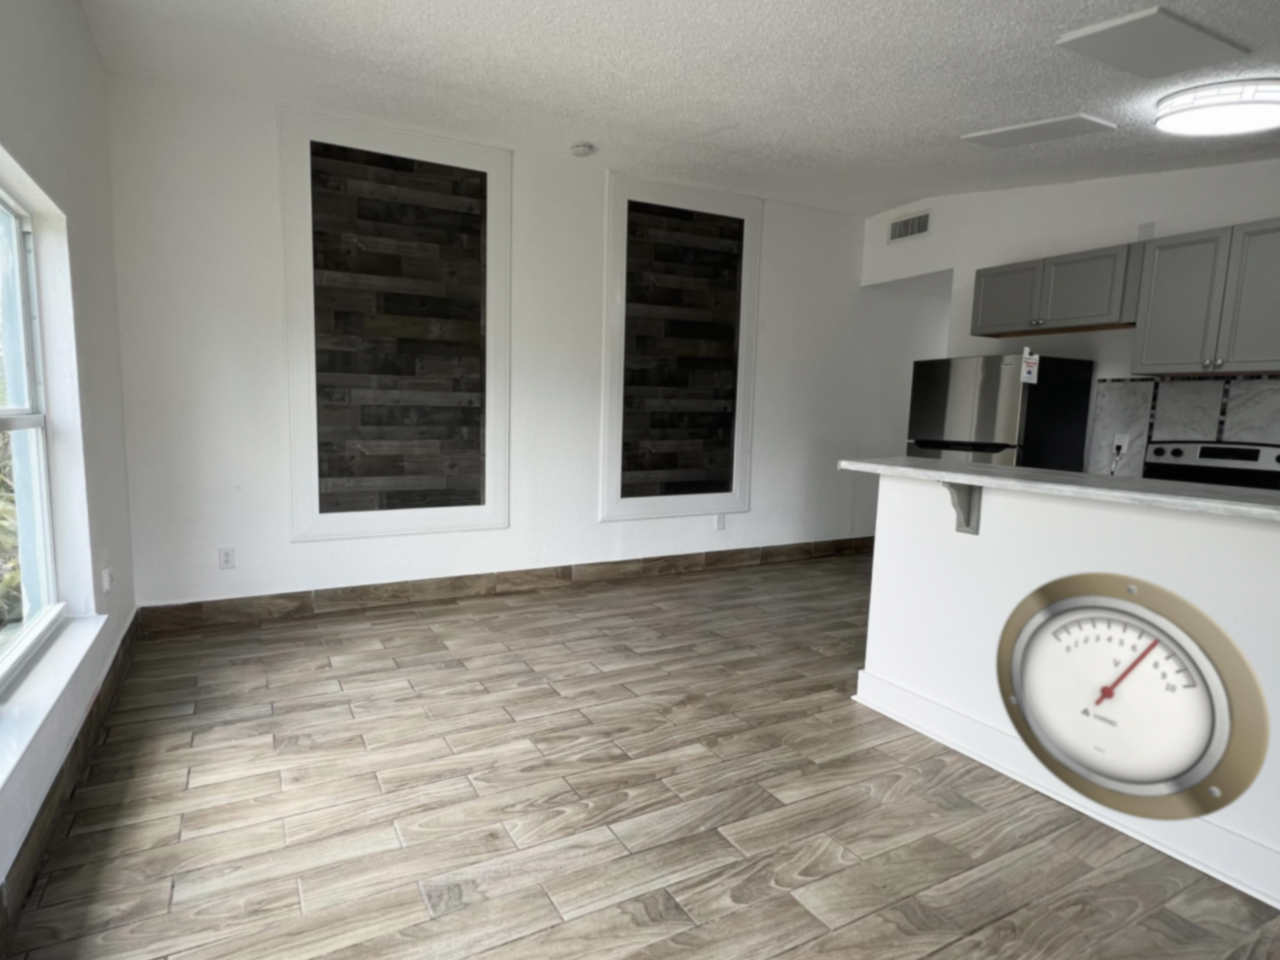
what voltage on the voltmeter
7 V
